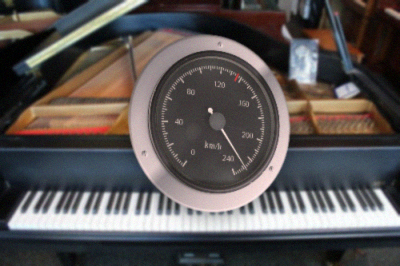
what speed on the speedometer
230 km/h
